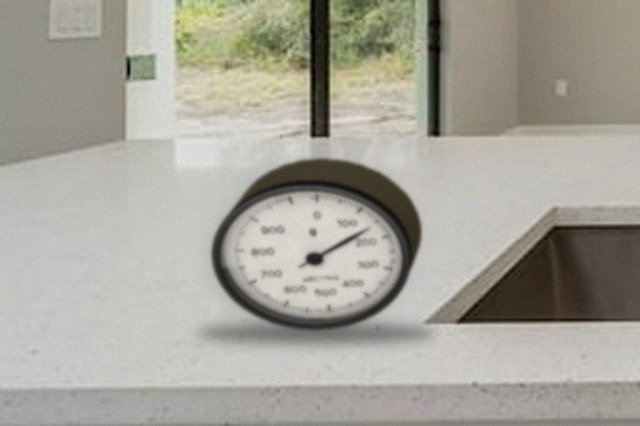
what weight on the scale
150 g
